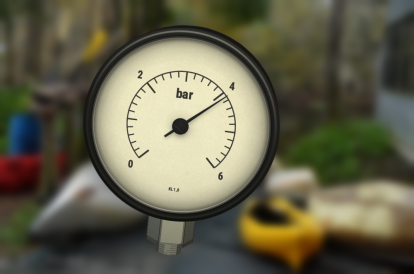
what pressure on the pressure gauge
4.1 bar
